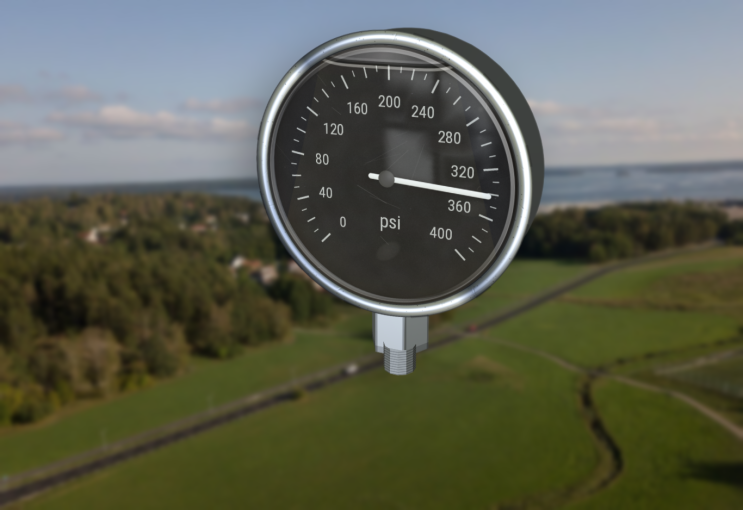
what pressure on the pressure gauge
340 psi
